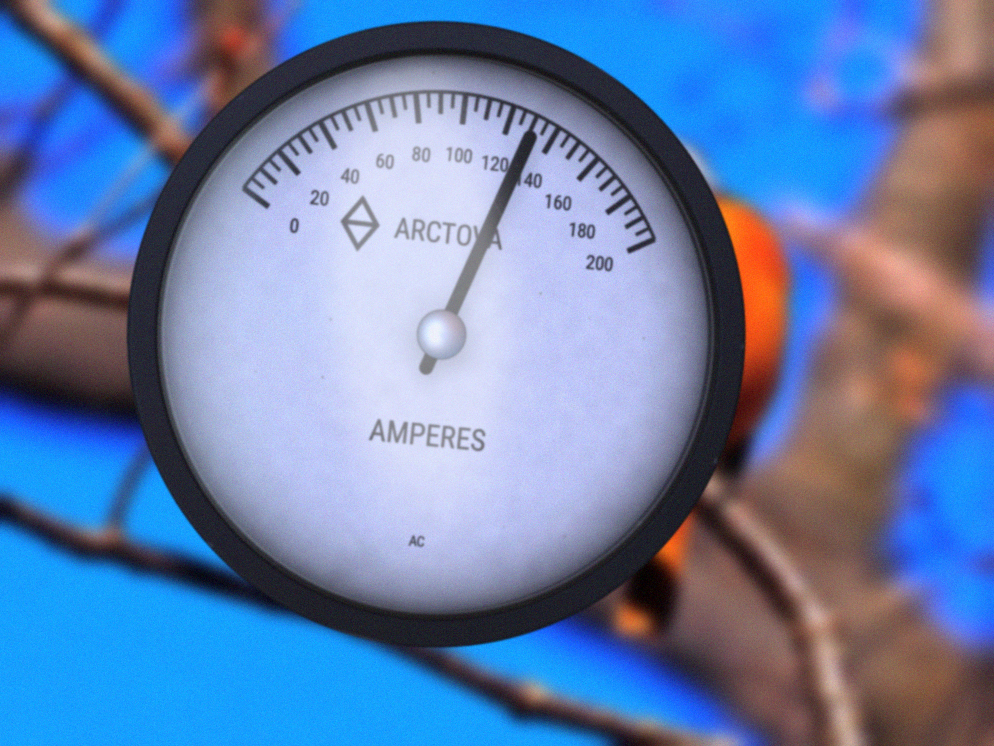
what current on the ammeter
130 A
